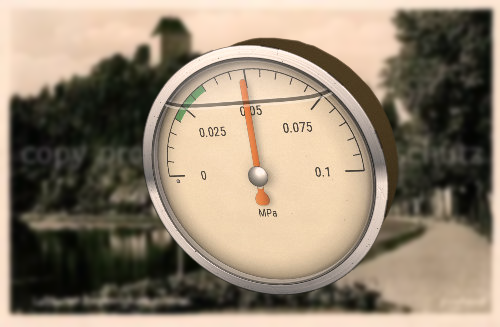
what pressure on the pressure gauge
0.05 MPa
